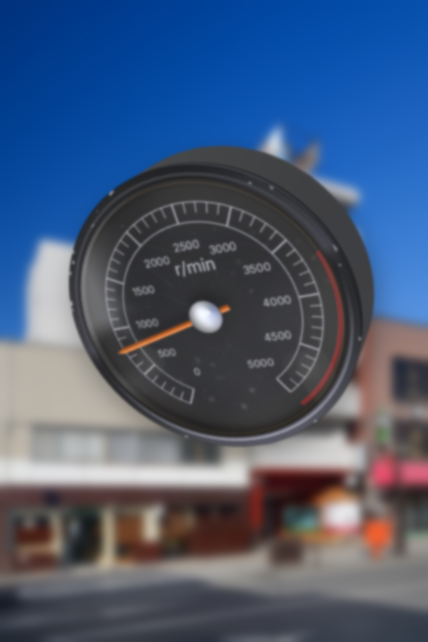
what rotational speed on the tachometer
800 rpm
